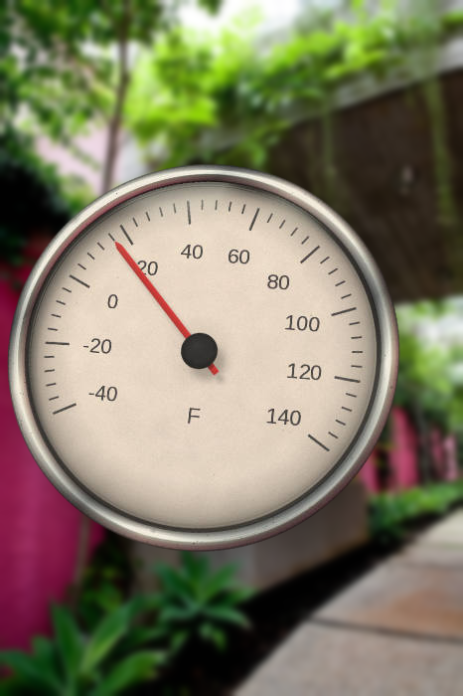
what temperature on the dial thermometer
16 °F
